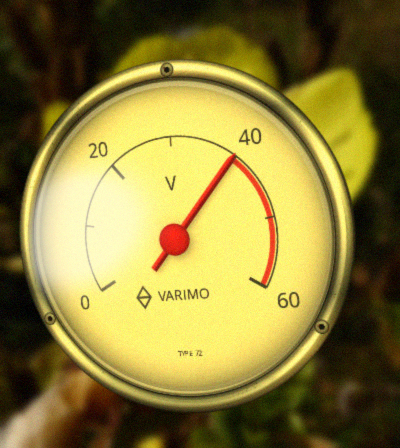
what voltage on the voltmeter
40 V
